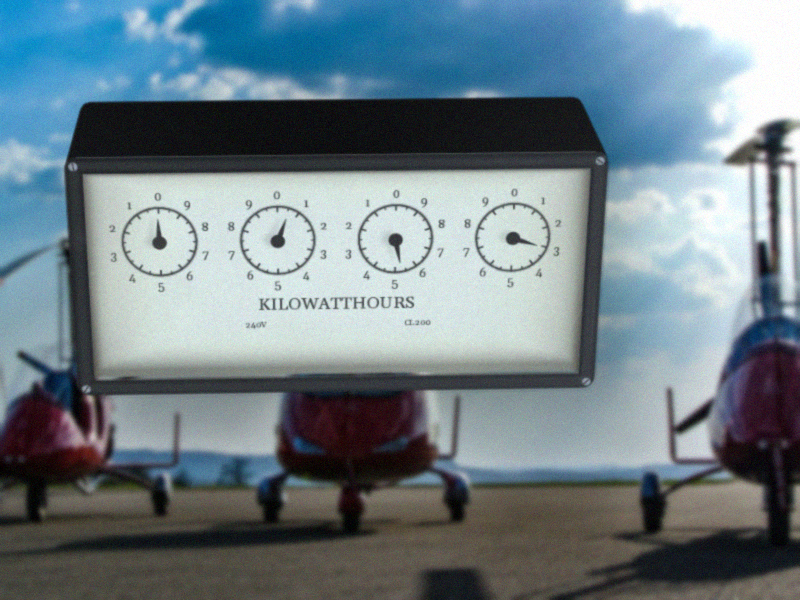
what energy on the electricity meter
53 kWh
